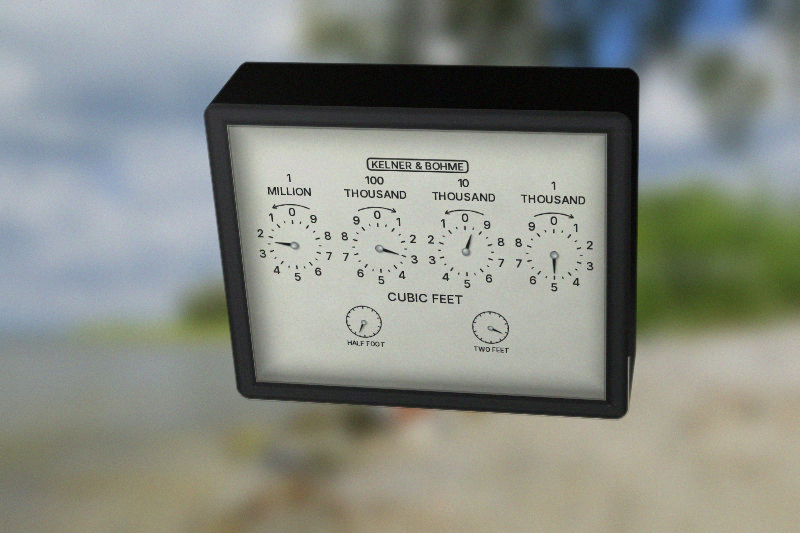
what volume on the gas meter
229500 ft³
